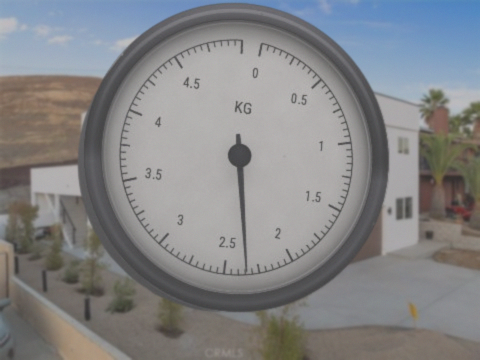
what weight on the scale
2.35 kg
